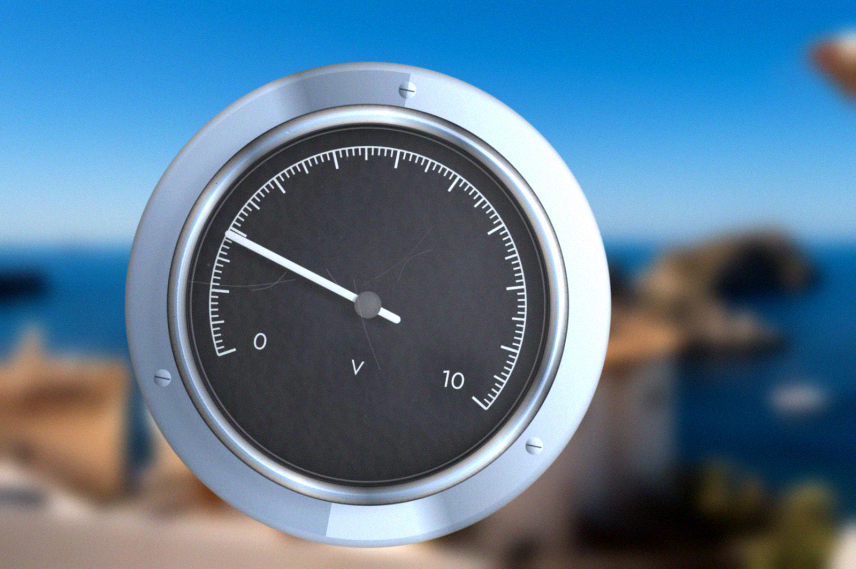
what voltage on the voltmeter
1.9 V
